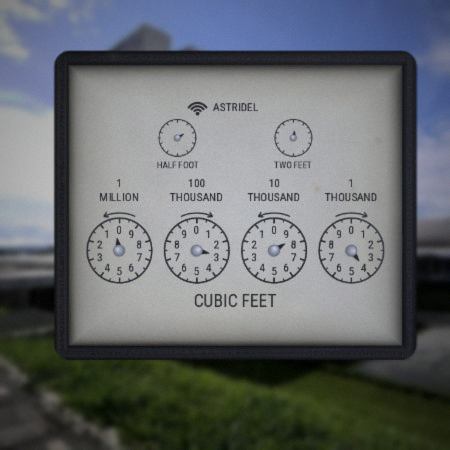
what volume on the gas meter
28400 ft³
